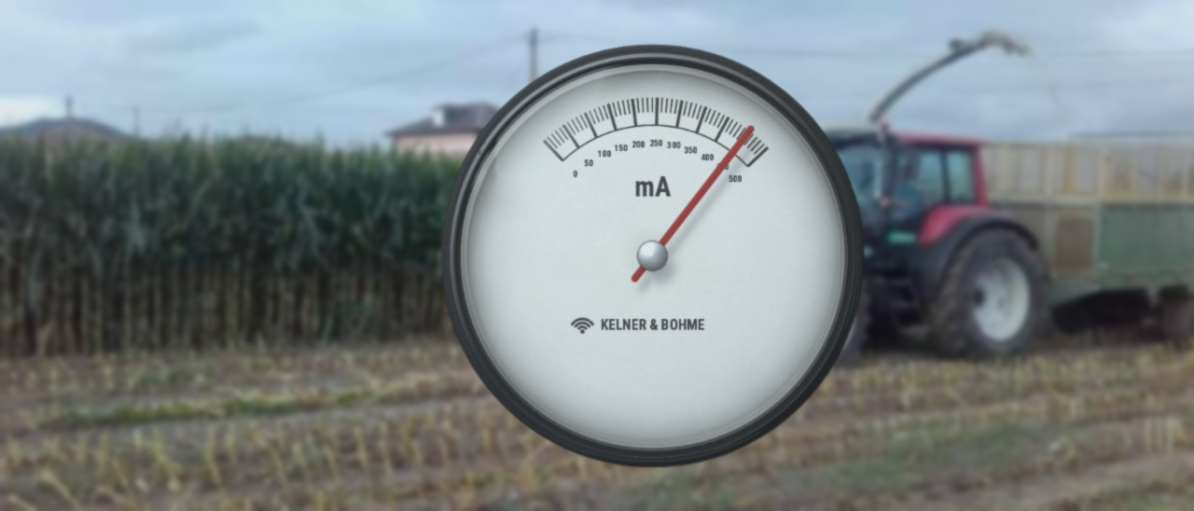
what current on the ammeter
450 mA
